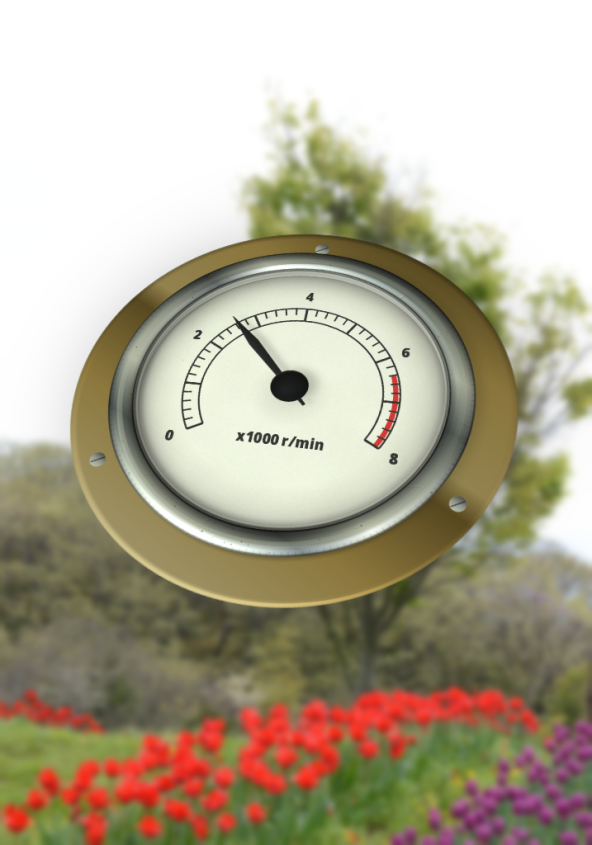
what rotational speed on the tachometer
2600 rpm
